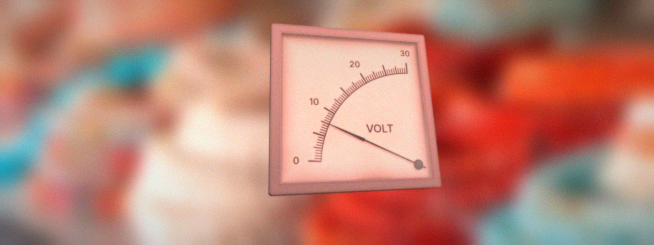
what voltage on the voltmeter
7.5 V
